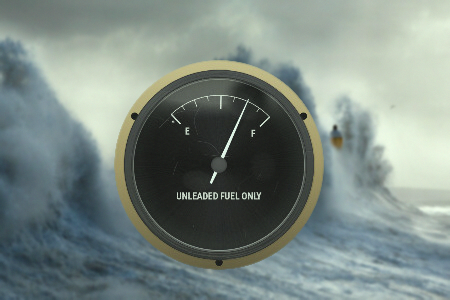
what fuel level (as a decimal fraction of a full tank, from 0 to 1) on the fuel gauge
0.75
